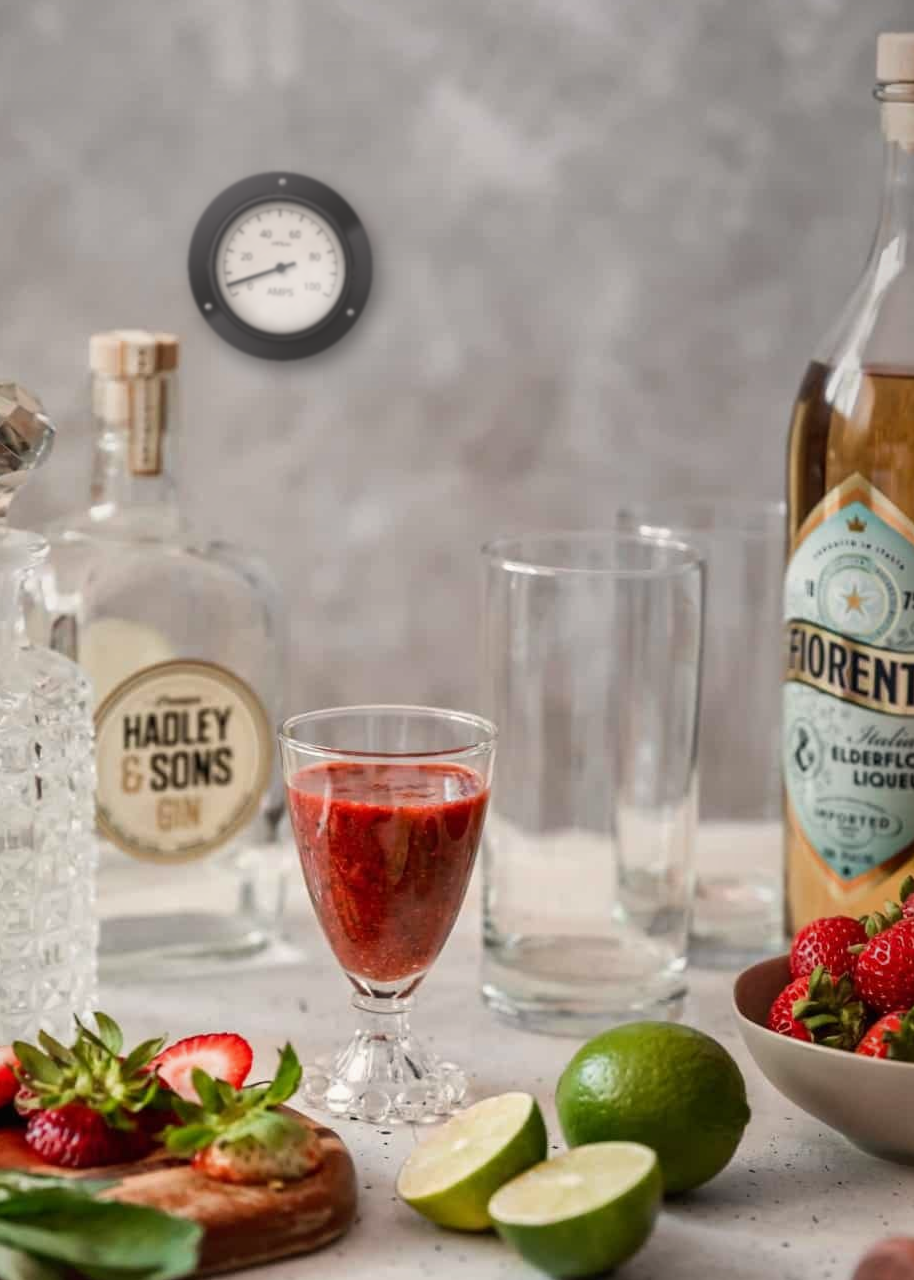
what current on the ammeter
5 A
